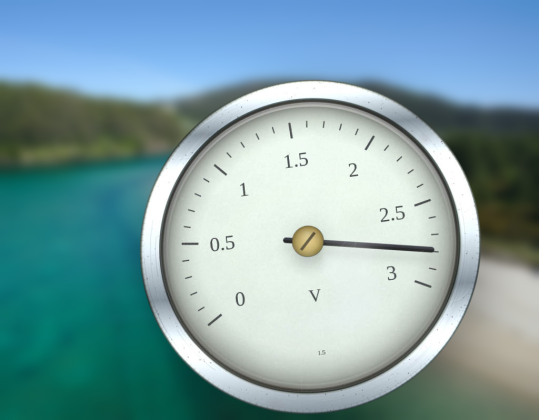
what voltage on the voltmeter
2.8 V
